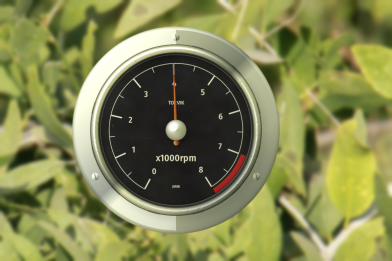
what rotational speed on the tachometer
4000 rpm
